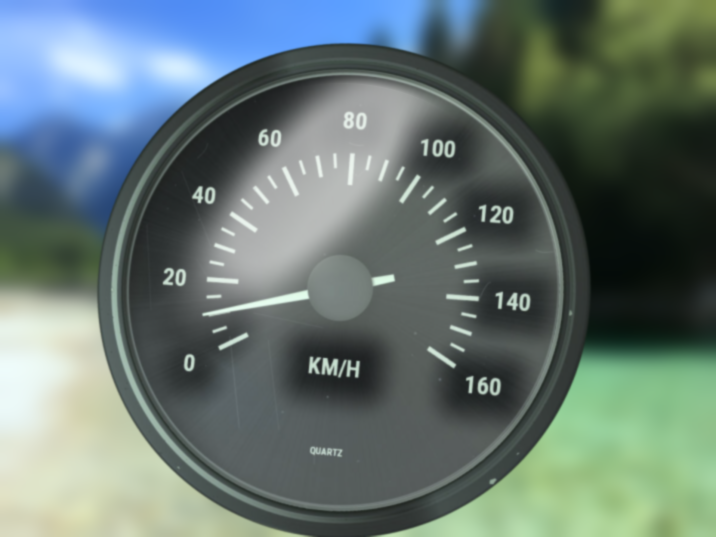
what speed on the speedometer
10 km/h
